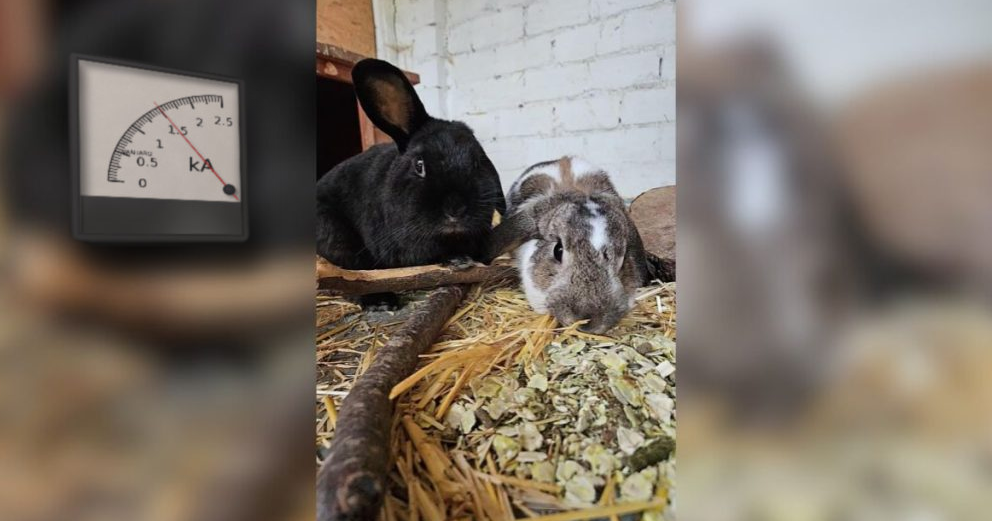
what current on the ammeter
1.5 kA
